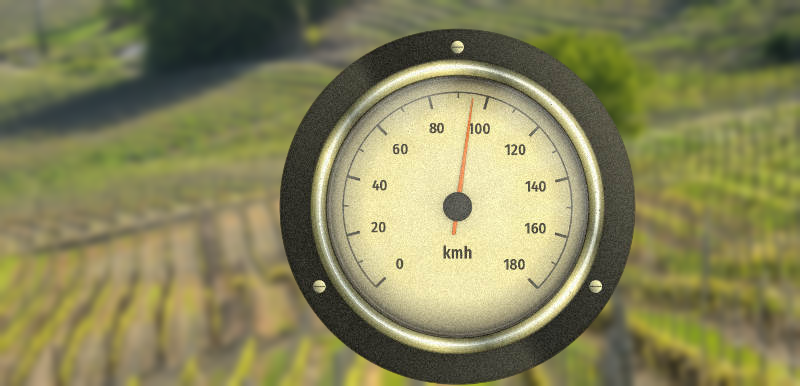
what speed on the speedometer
95 km/h
